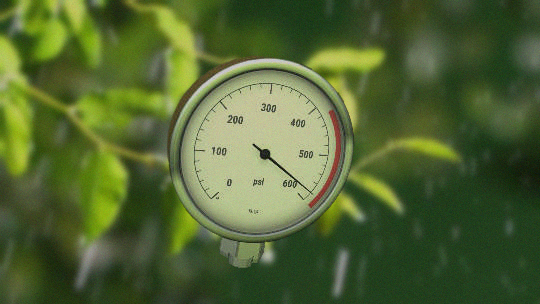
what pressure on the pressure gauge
580 psi
